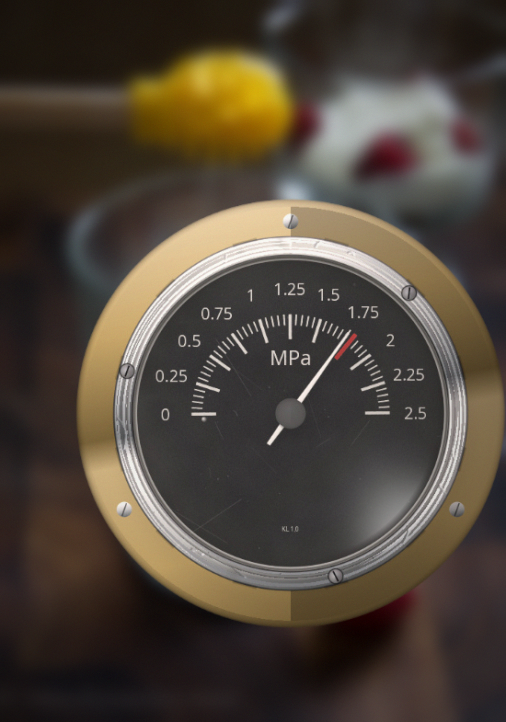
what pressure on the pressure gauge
1.75 MPa
